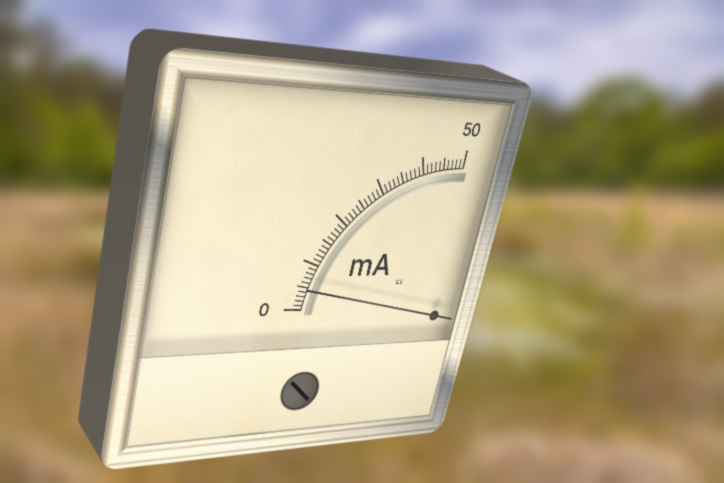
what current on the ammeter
5 mA
